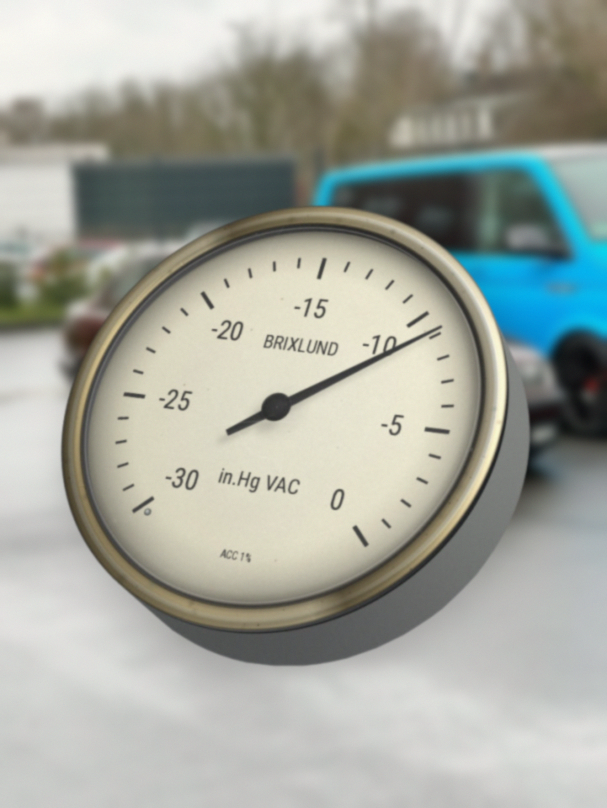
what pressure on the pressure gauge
-9 inHg
